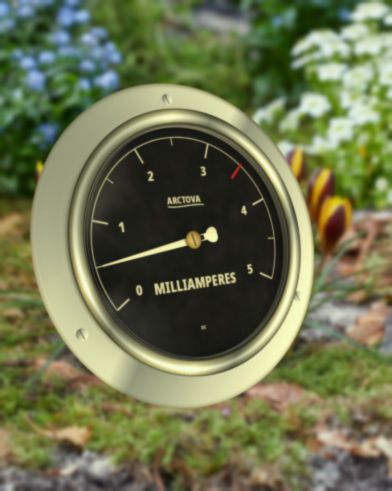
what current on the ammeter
0.5 mA
